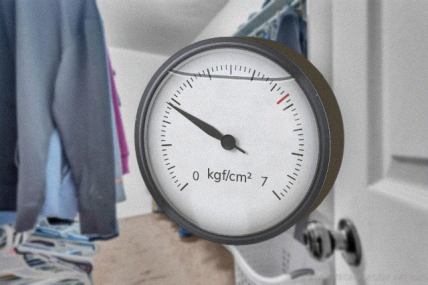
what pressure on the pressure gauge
1.9 kg/cm²
